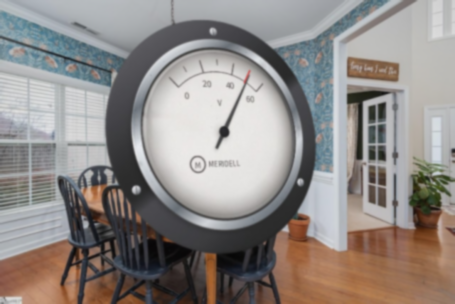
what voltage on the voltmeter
50 V
